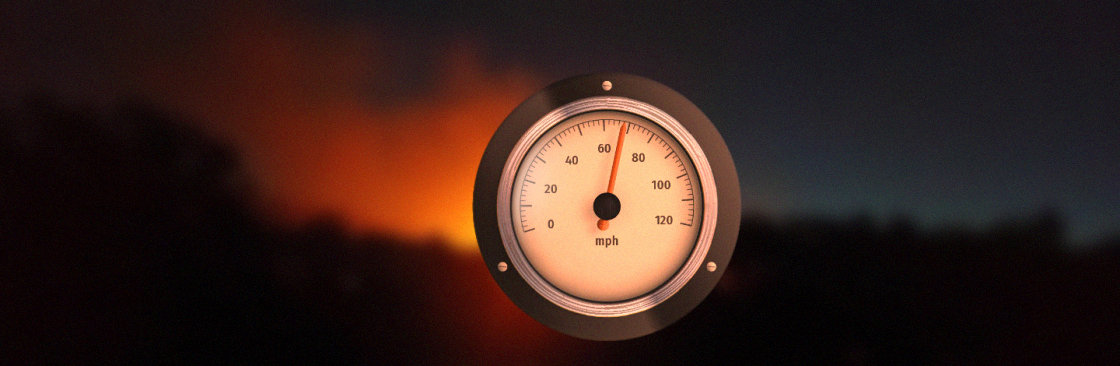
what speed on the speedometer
68 mph
